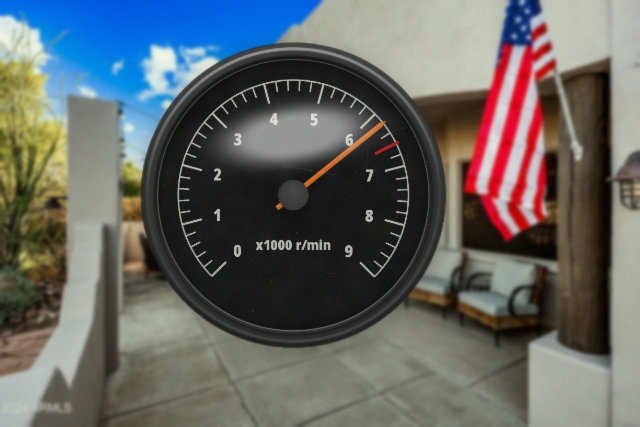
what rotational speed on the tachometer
6200 rpm
